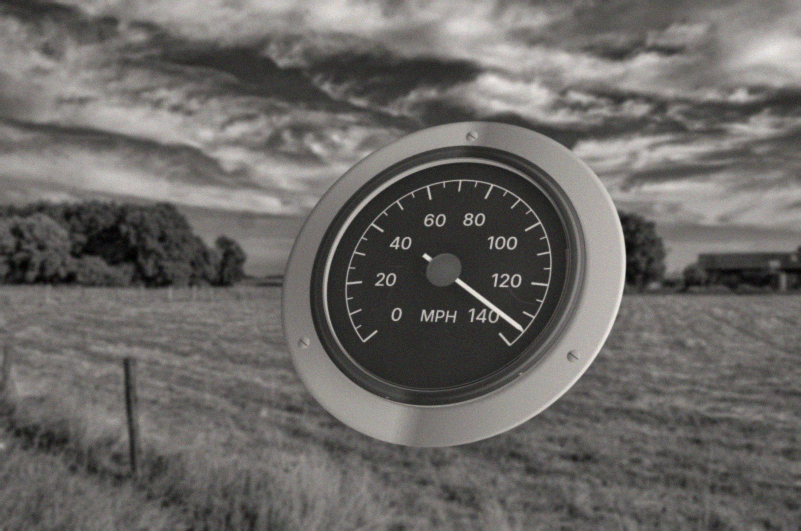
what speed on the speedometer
135 mph
